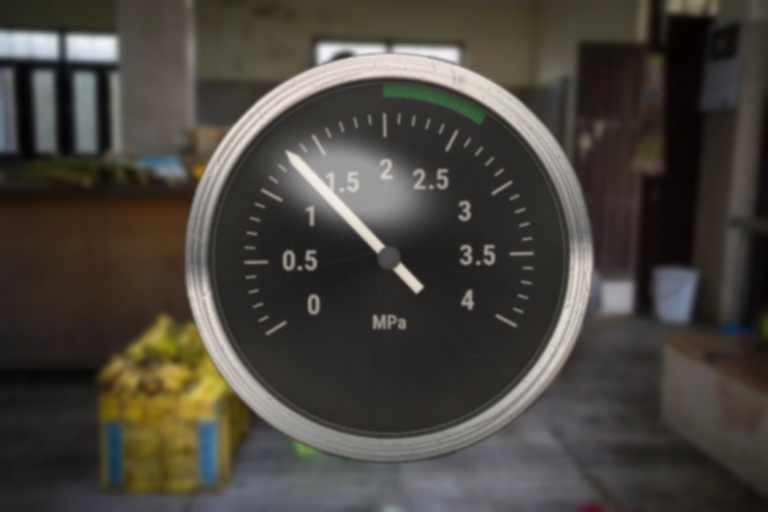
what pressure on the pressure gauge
1.3 MPa
